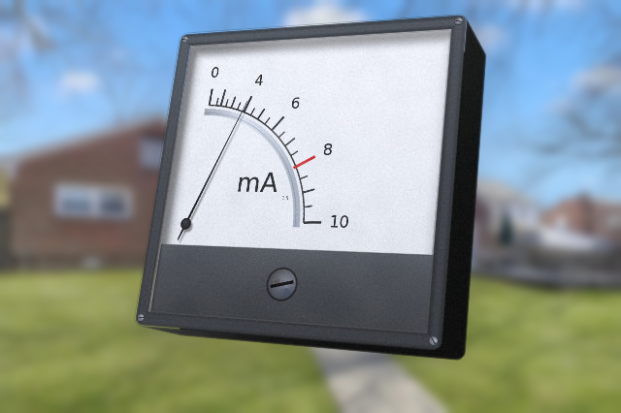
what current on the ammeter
4 mA
